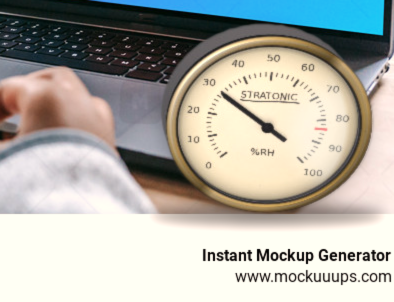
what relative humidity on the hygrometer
30 %
